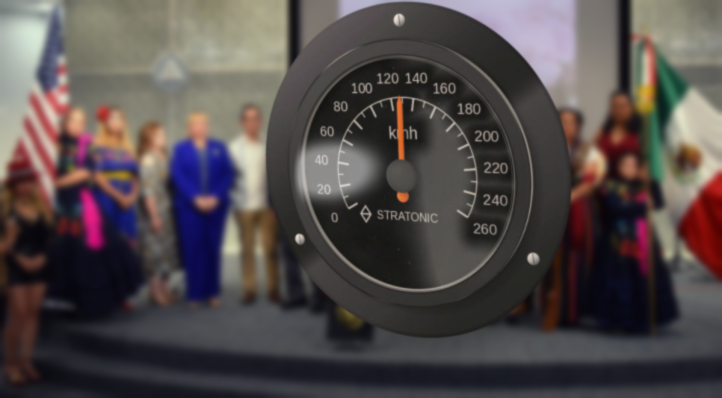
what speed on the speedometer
130 km/h
